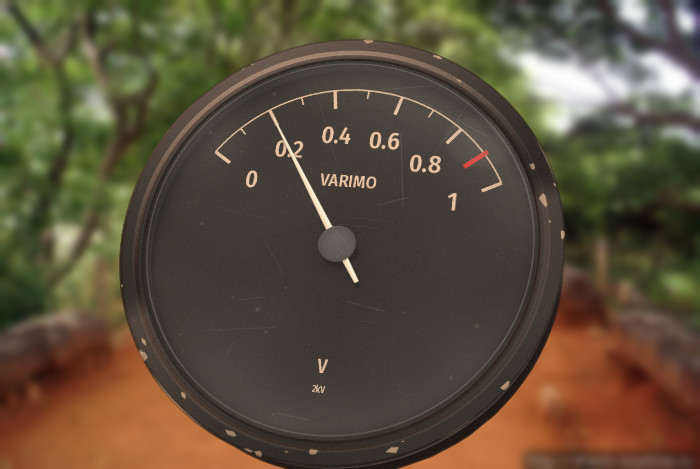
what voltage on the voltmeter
0.2 V
